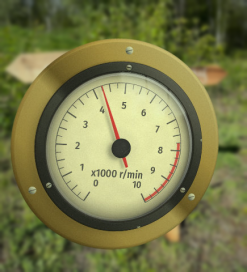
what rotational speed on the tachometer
4250 rpm
